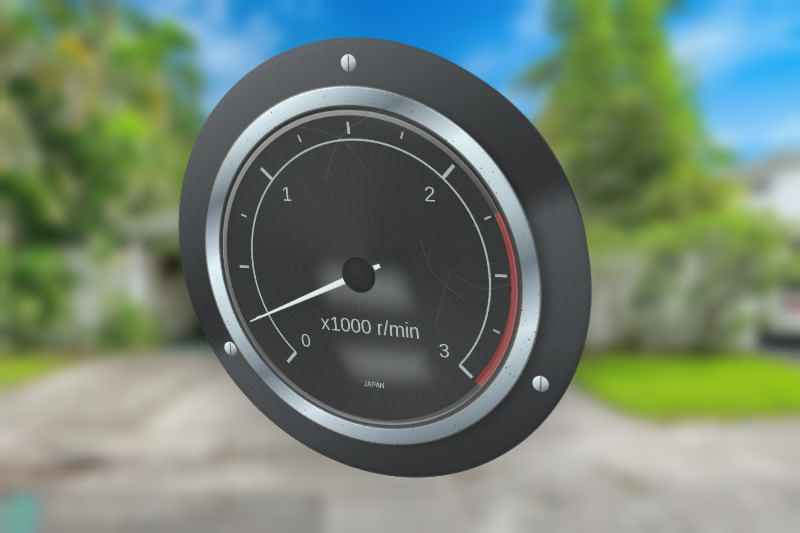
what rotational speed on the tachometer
250 rpm
